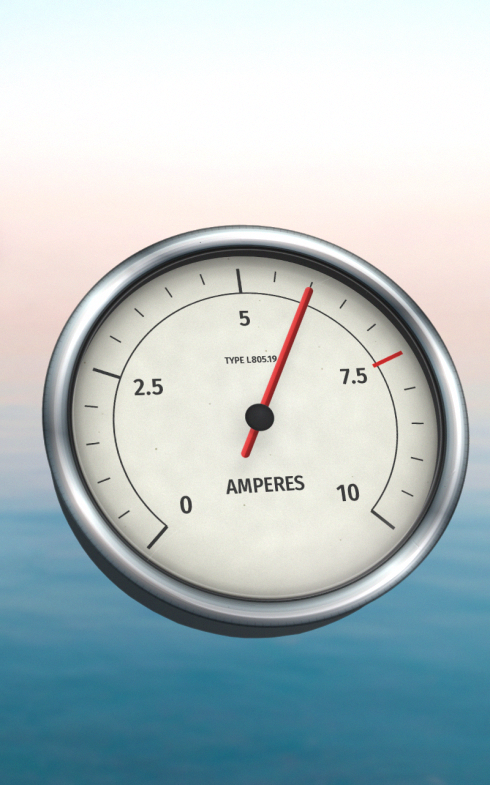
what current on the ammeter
6 A
